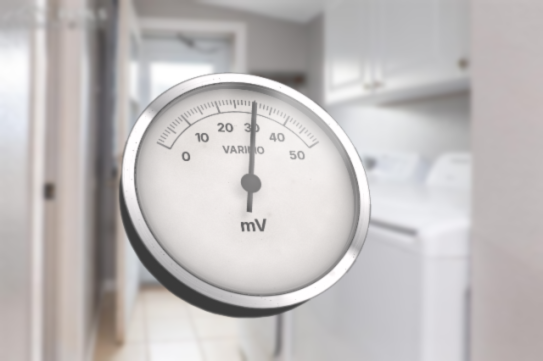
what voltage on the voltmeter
30 mV
